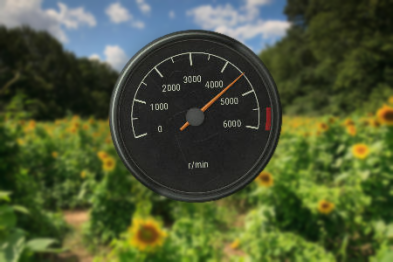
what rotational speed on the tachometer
4500 rpm
